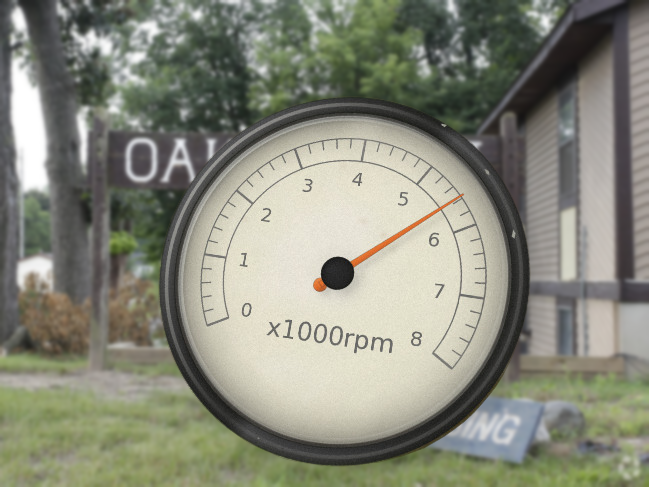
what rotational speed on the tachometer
5600 rpm
